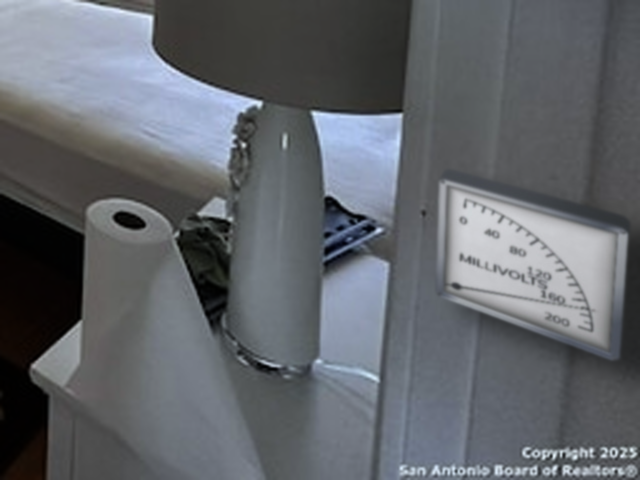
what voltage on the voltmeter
170 mV
